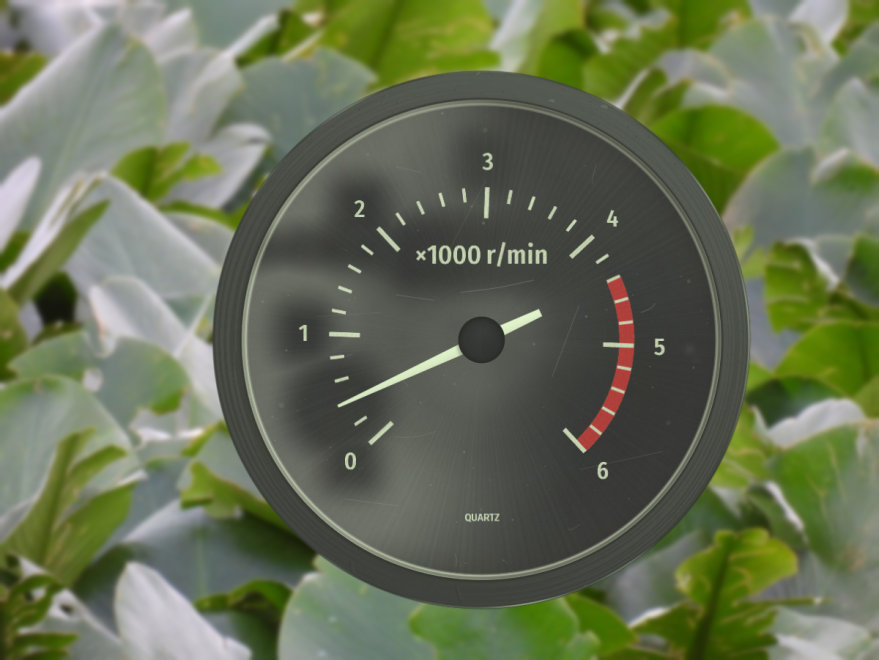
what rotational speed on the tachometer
400 rpm
